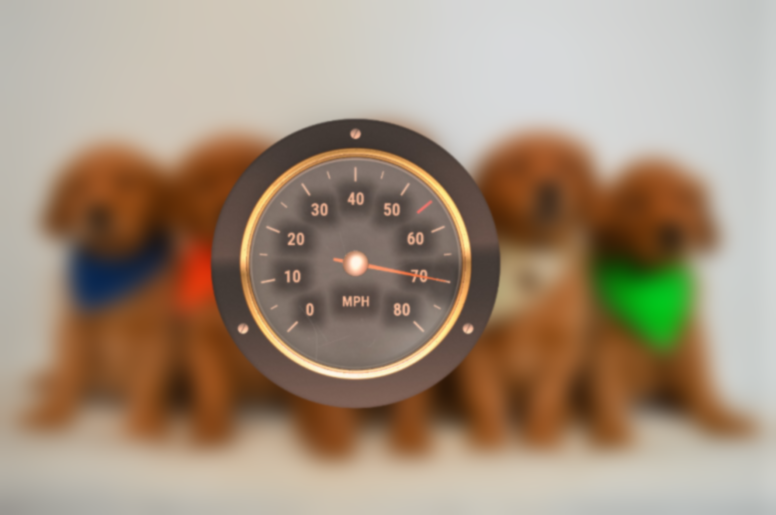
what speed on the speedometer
70 mph
